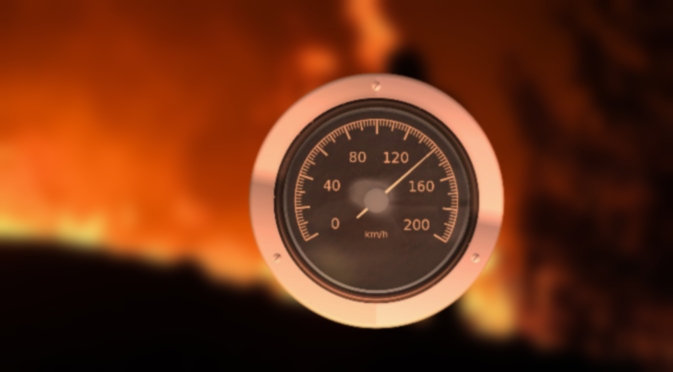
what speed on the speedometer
140 km/h
